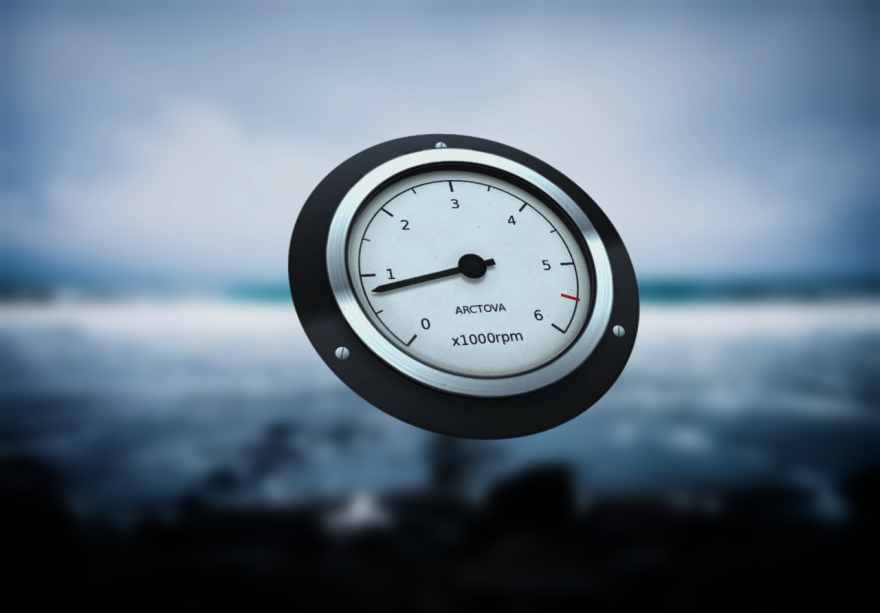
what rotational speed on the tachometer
750 rpm
